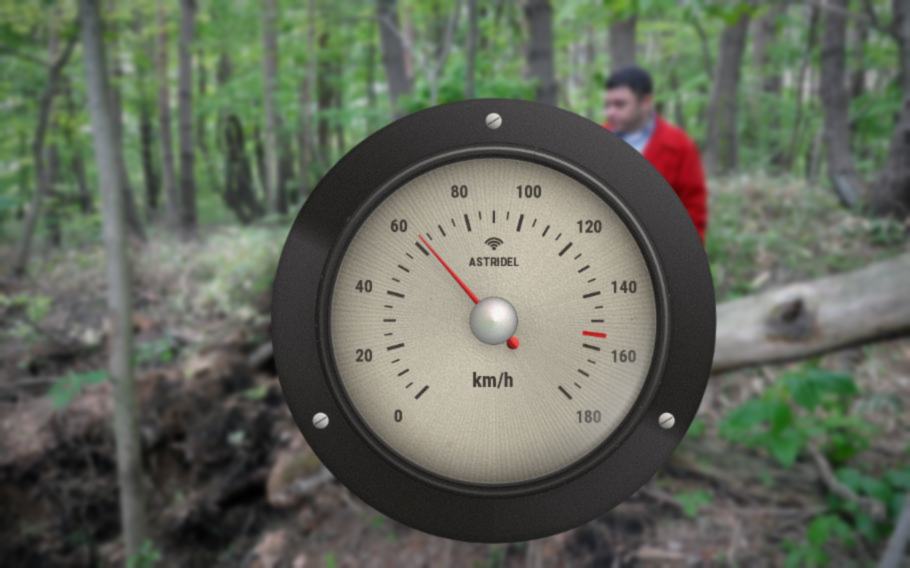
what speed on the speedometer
62.5 km/h
